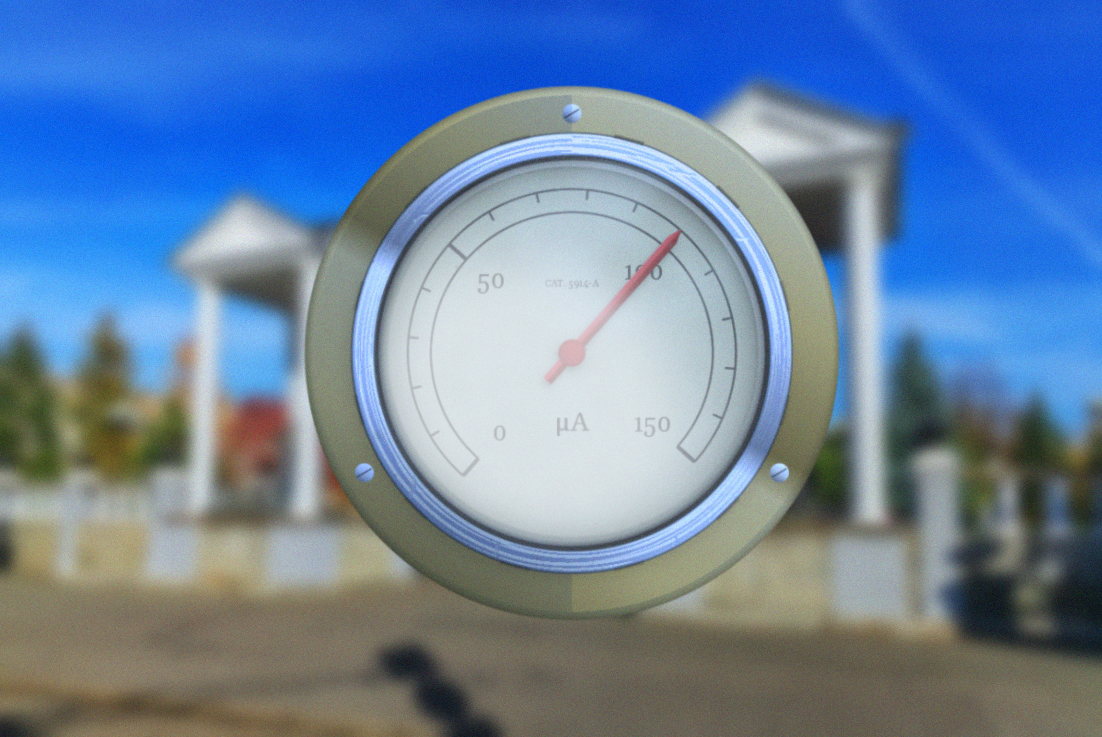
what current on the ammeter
100 µA
